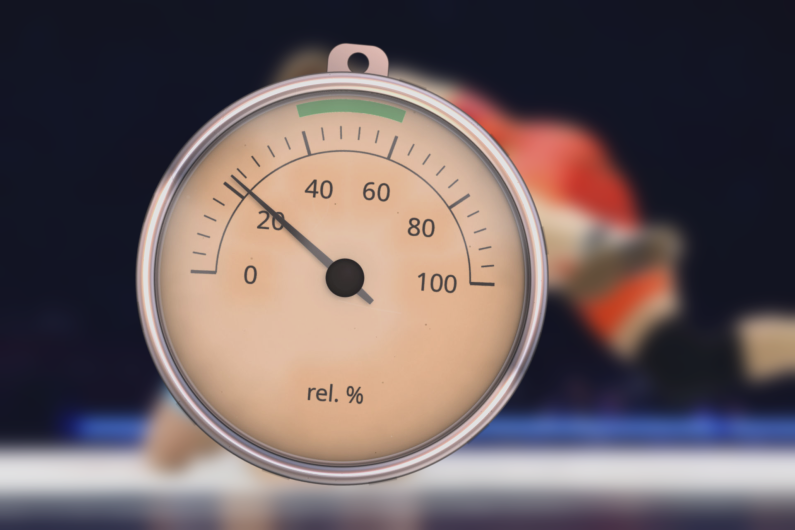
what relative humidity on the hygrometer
22 %
